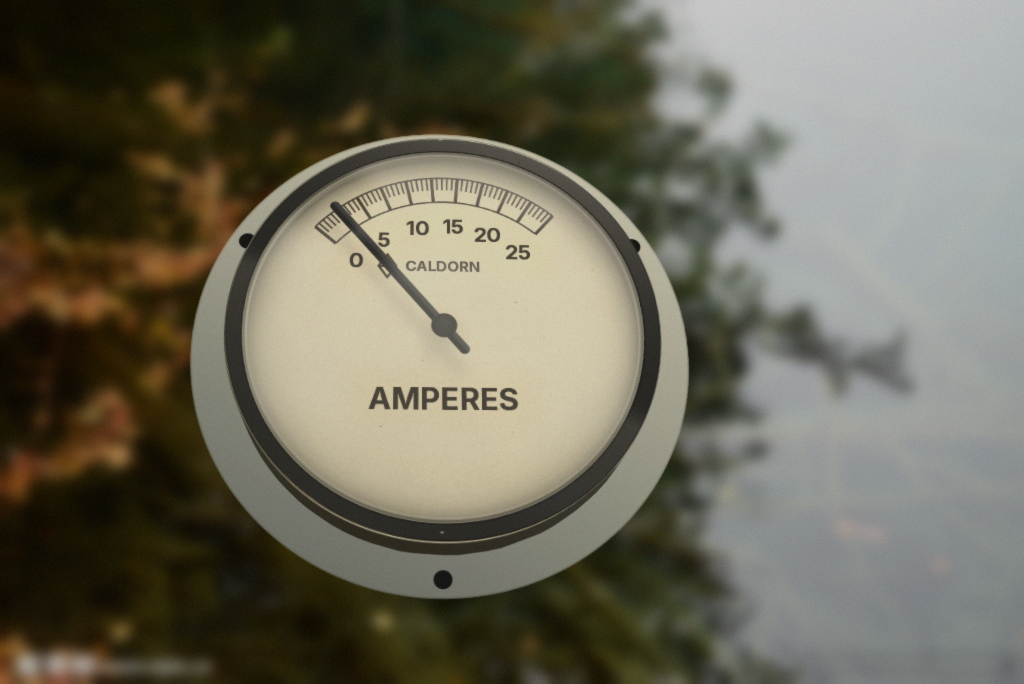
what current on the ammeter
2.5 A
